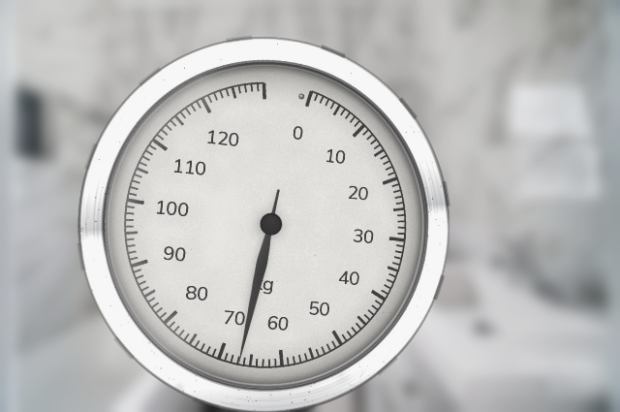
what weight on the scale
67 kg
